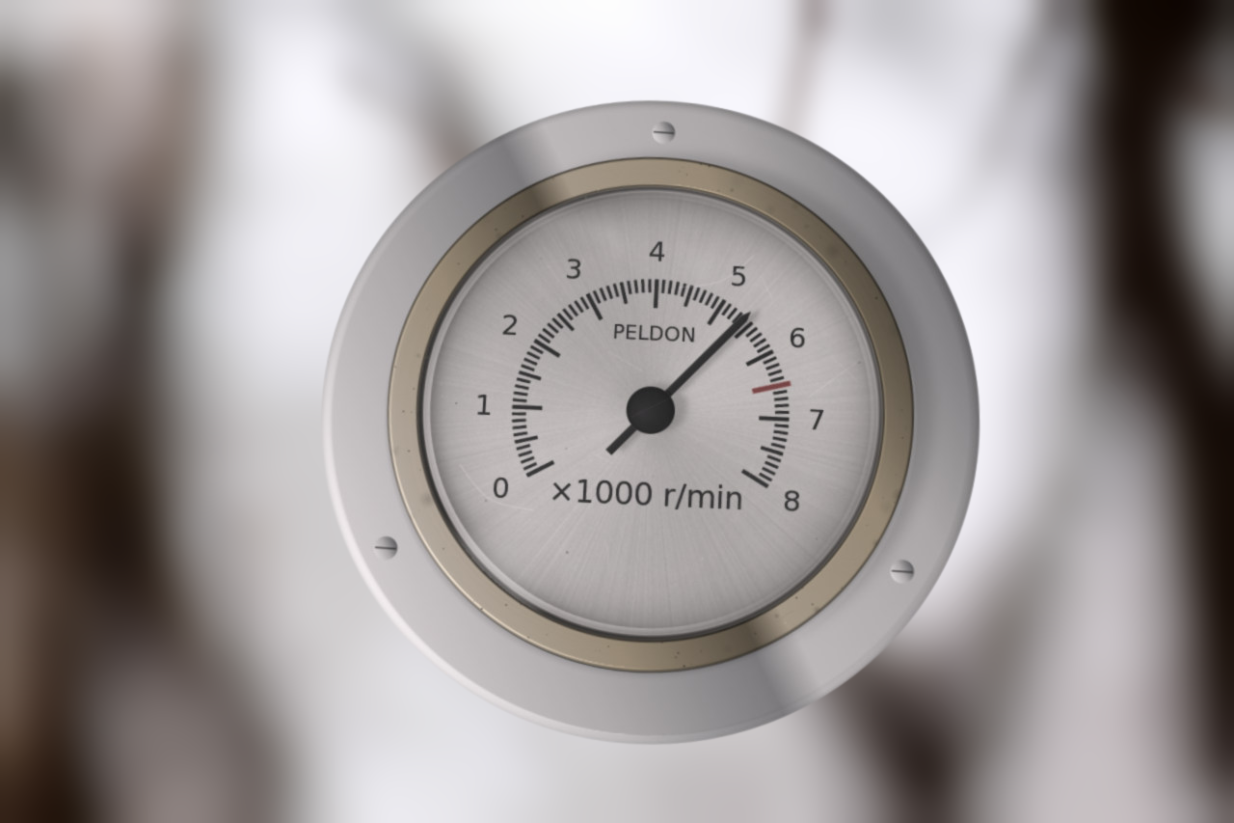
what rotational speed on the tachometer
5400 rpm
